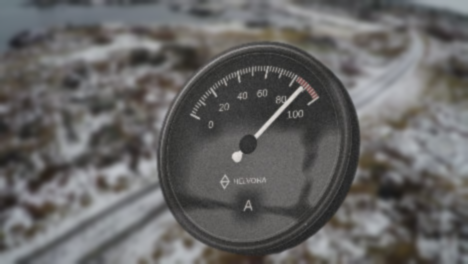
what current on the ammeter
90 A
